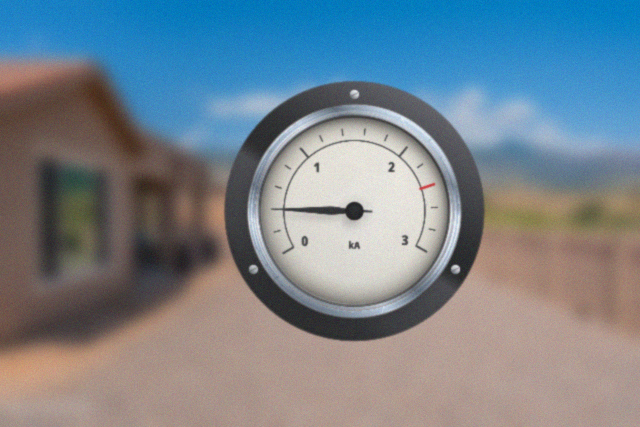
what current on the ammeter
0.4 kA
